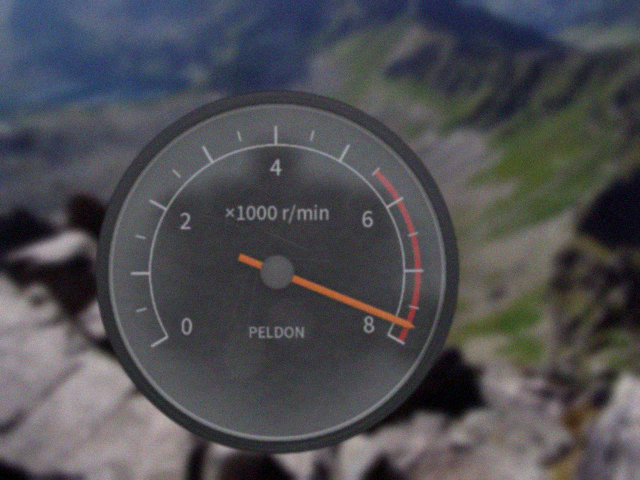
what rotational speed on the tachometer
7750 rpm
